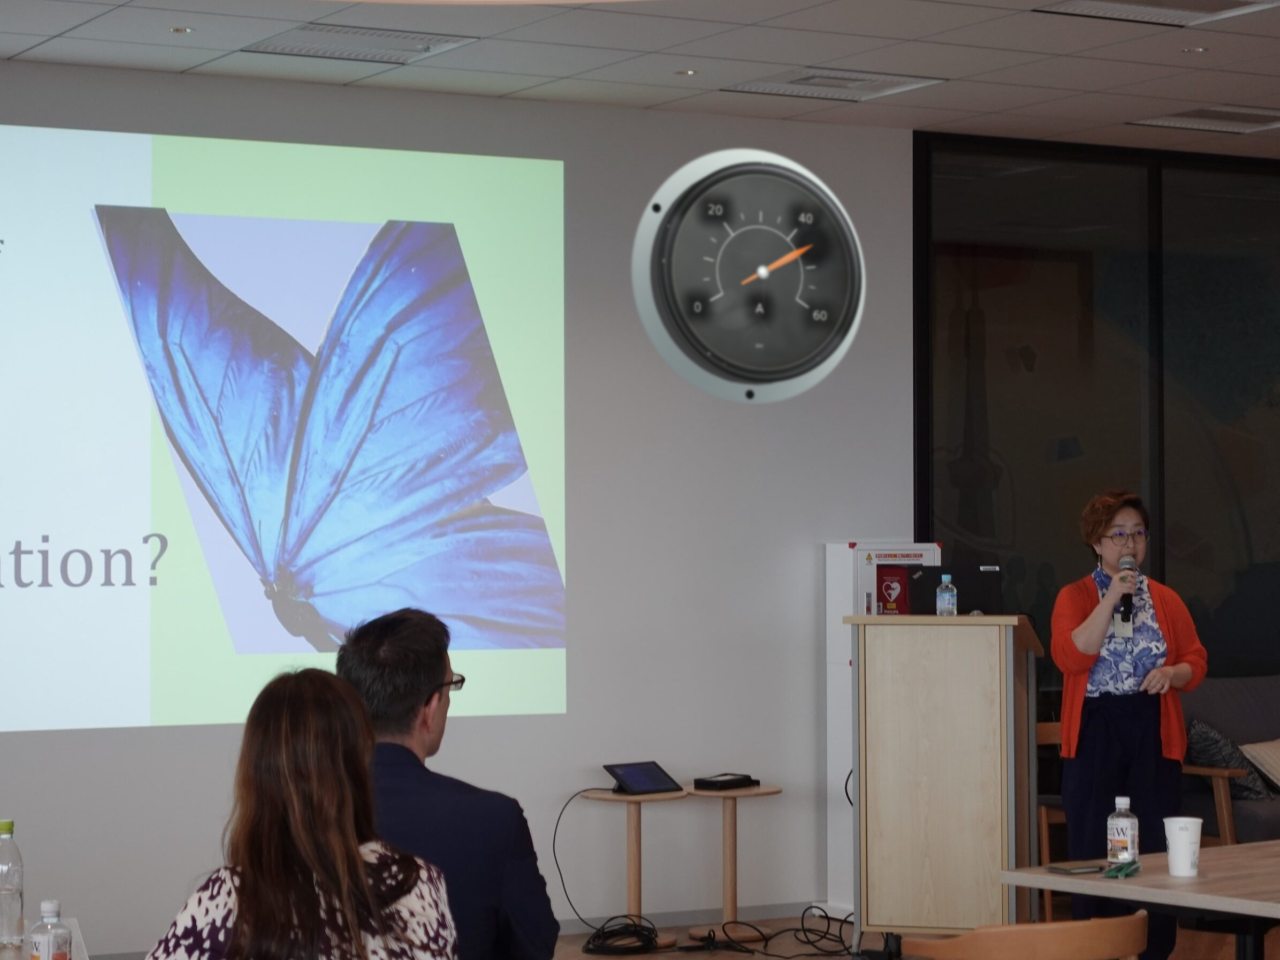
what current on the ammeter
45 A
